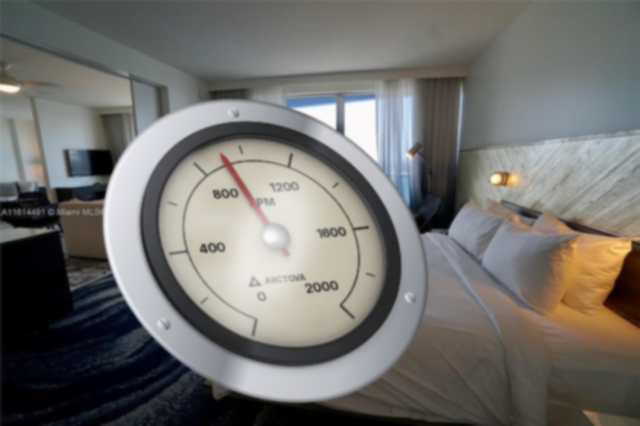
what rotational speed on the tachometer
900 rpm
